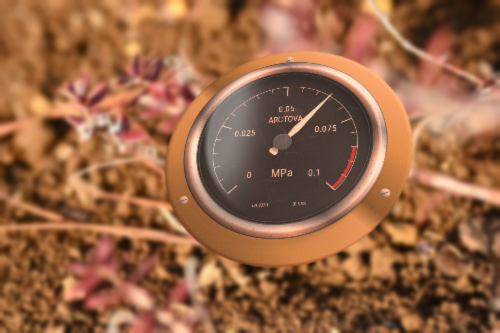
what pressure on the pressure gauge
0.065 MPa
